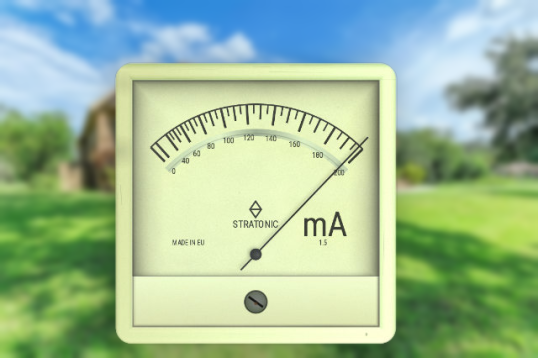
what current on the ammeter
197.5 mA
